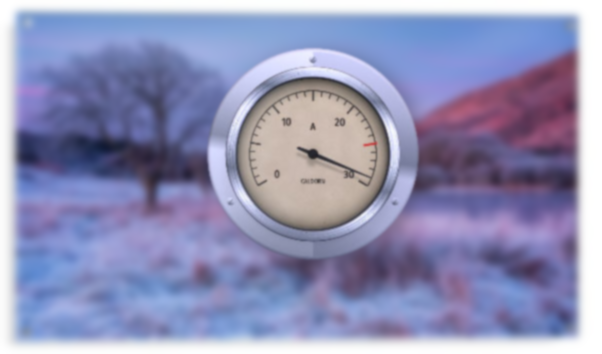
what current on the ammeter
29 A
